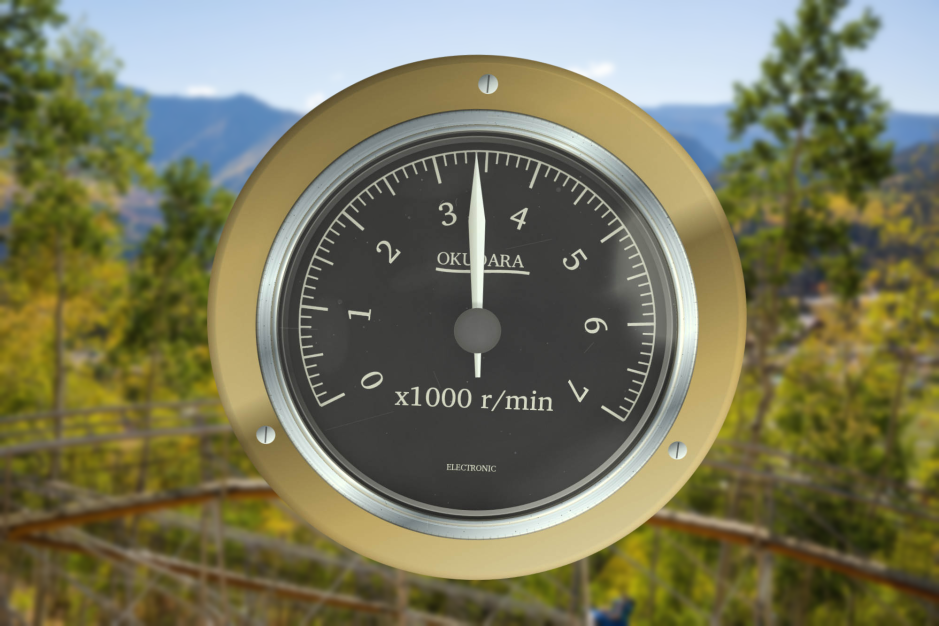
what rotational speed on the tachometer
3400 rpm
